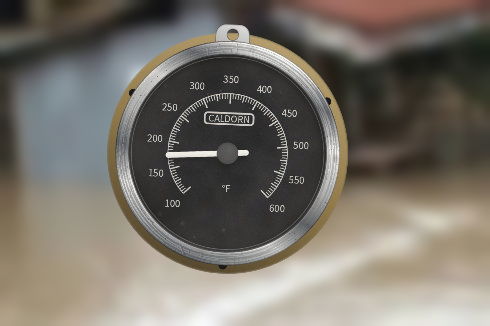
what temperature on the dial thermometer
175 °F
